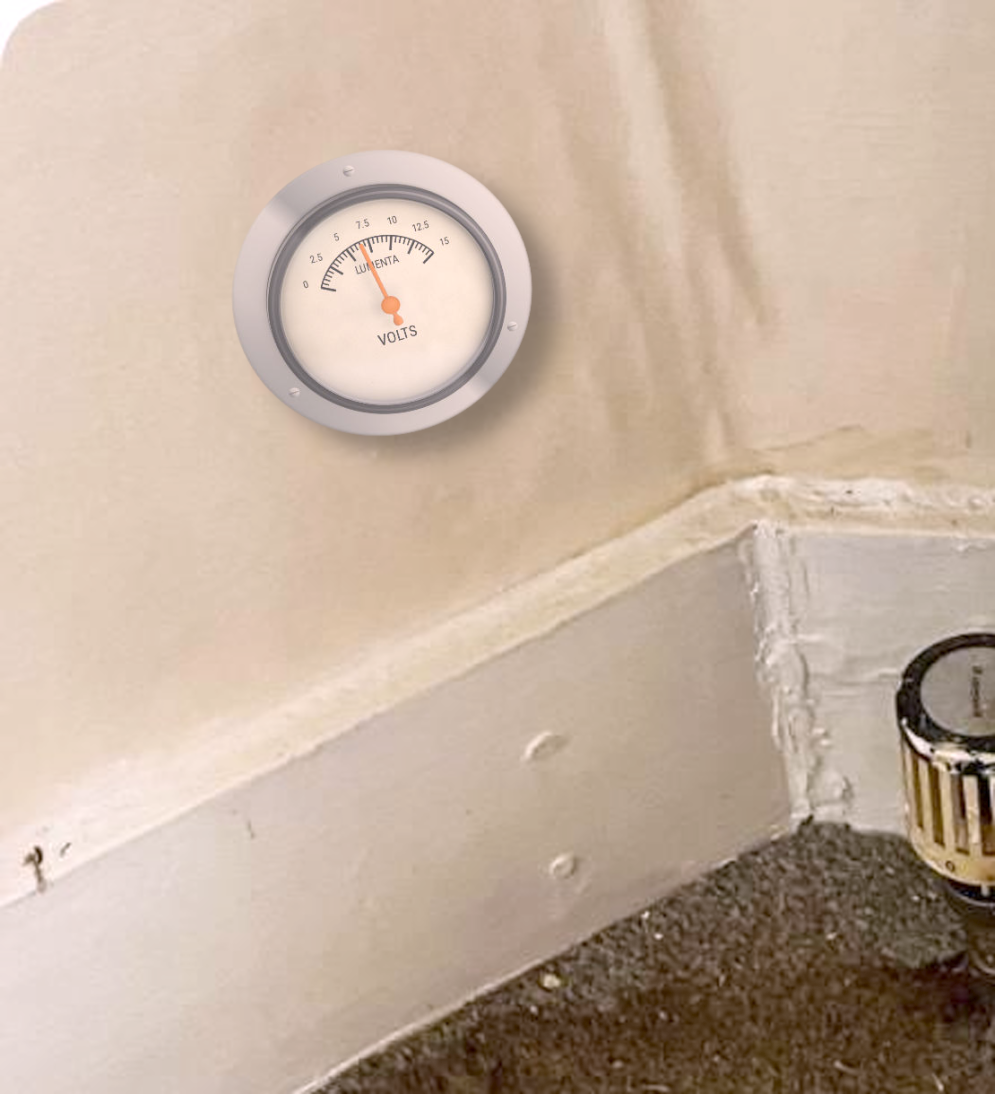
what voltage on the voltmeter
6.5 V
